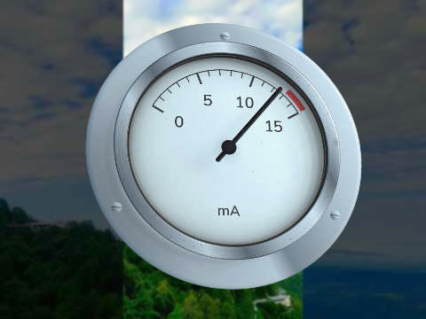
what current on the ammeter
12.5 mA
